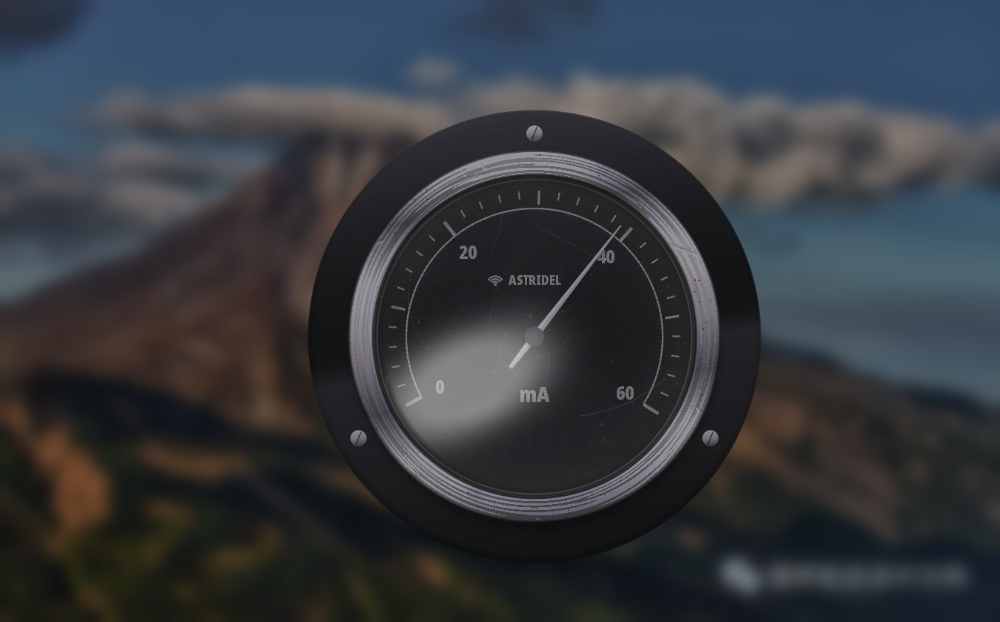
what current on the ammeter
39 mA
